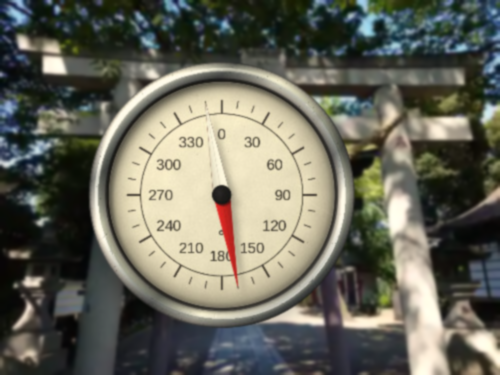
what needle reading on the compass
170 °
